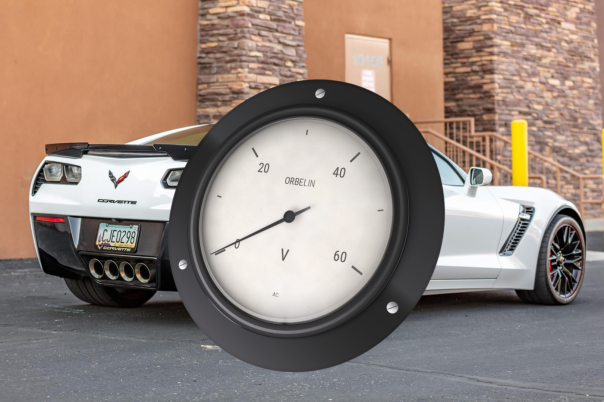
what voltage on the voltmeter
0 V
